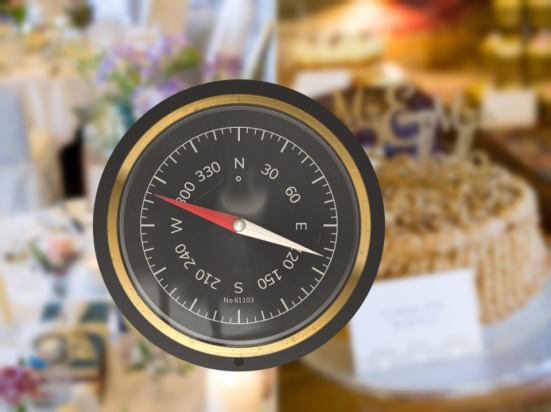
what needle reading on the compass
290 °
